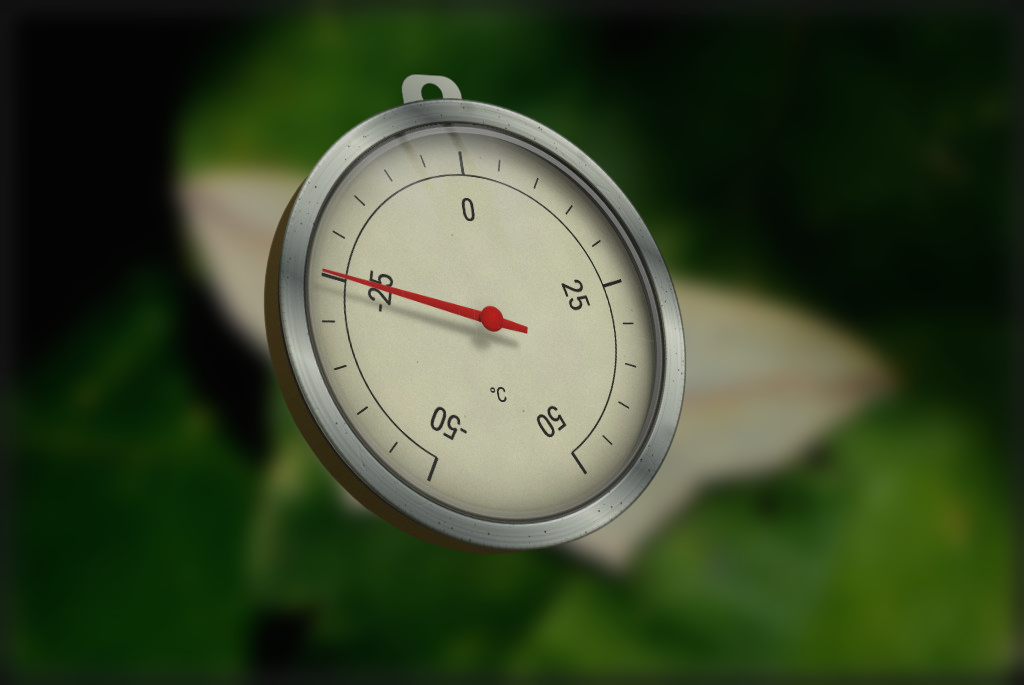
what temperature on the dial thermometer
-25 °C
